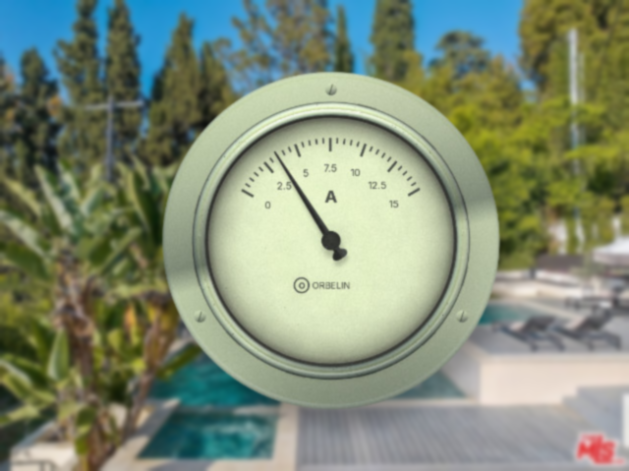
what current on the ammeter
3.5 A
